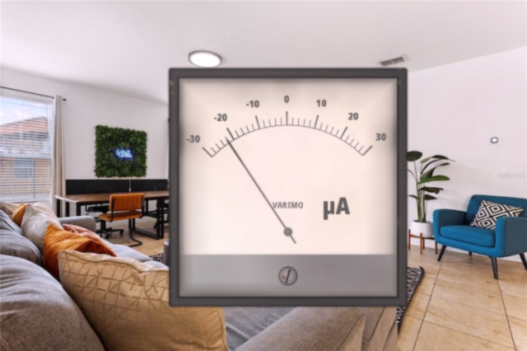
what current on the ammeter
-22 µA
